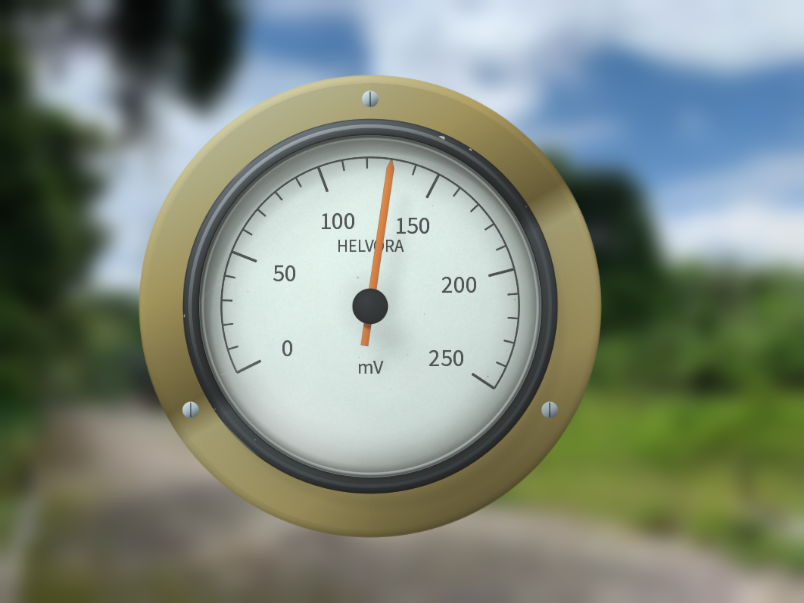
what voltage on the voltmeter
130 mV
